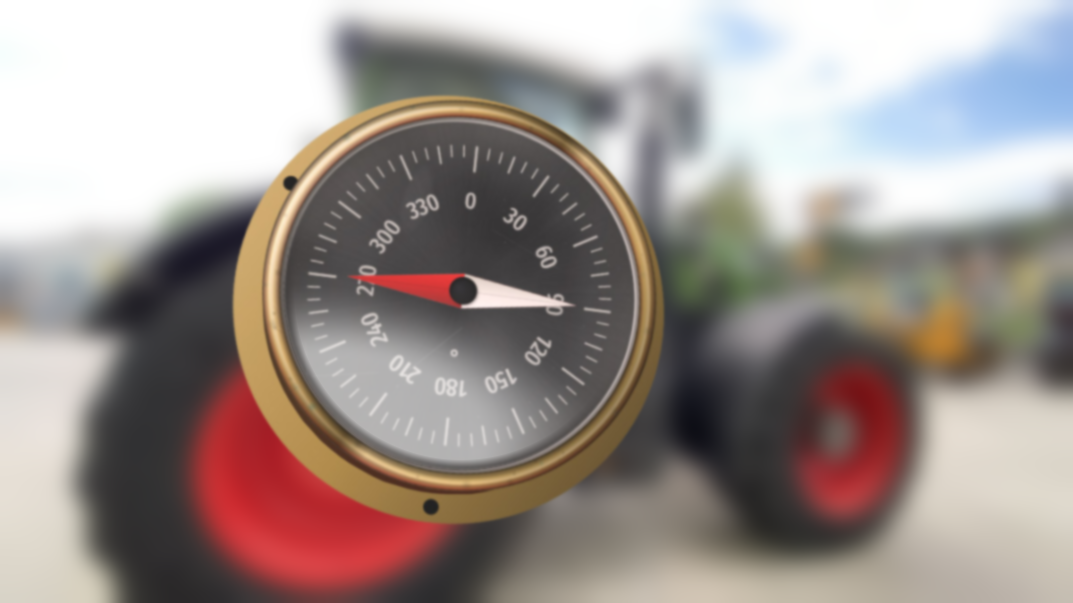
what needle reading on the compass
270 °
